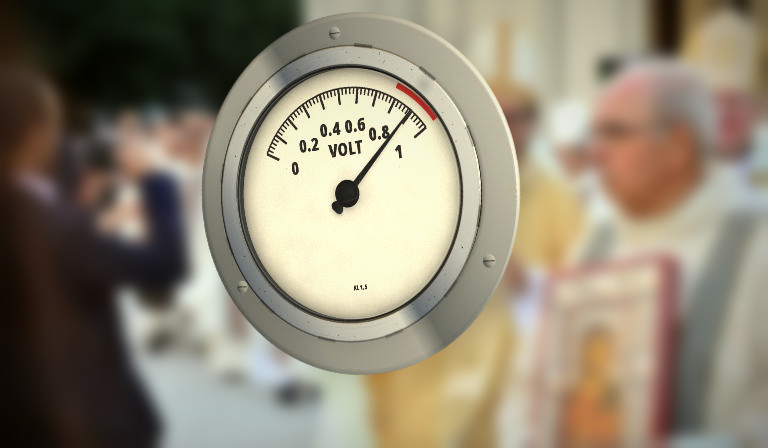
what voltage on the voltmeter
0.9 V
